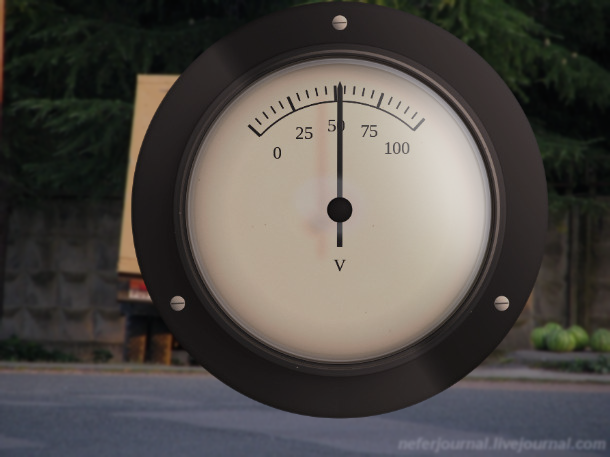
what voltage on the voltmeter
52.5 V
